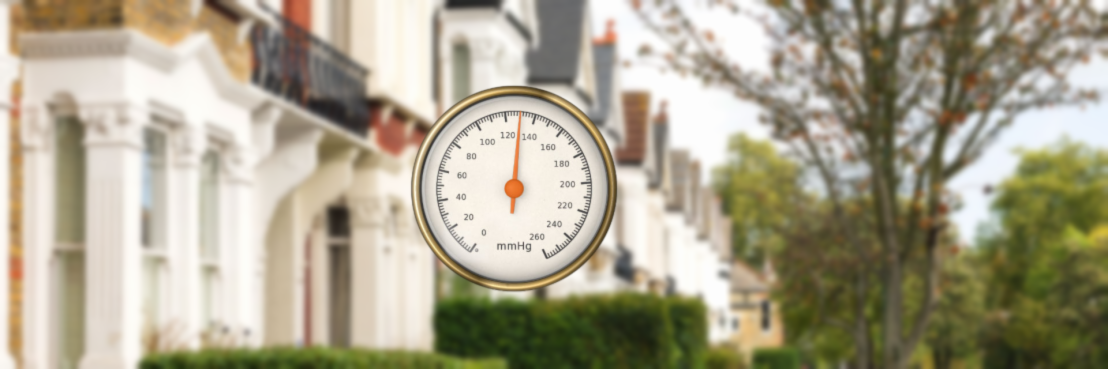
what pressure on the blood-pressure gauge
130 mmHg
